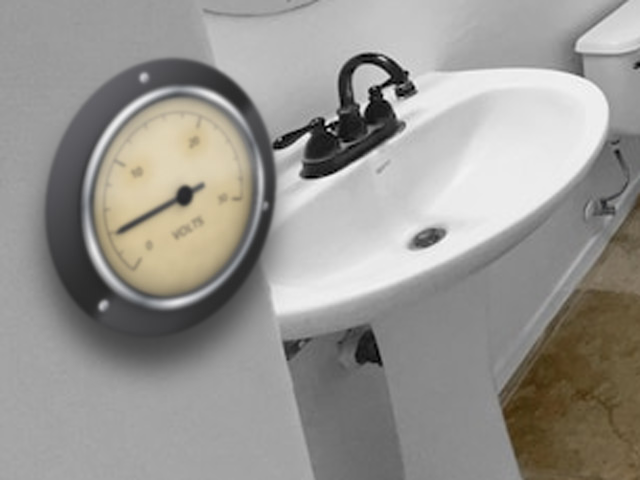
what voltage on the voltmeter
4 V
